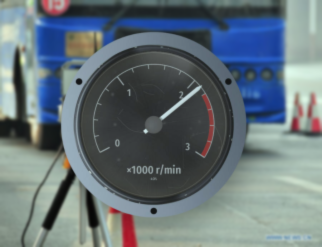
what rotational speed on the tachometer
2100 rpm
